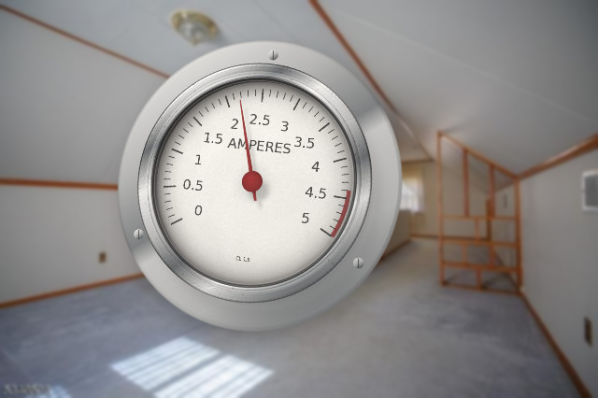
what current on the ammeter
2.2 A
